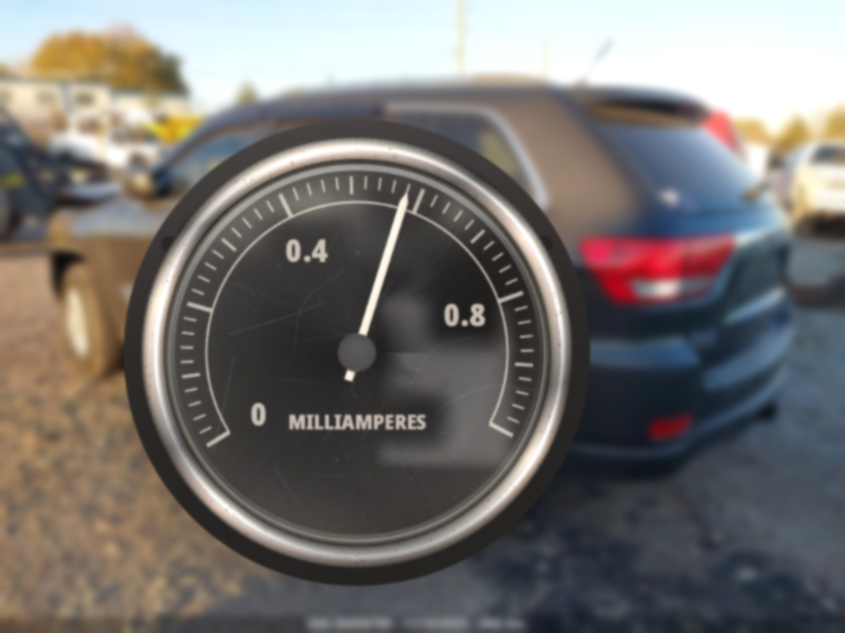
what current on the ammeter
0.58 mA
